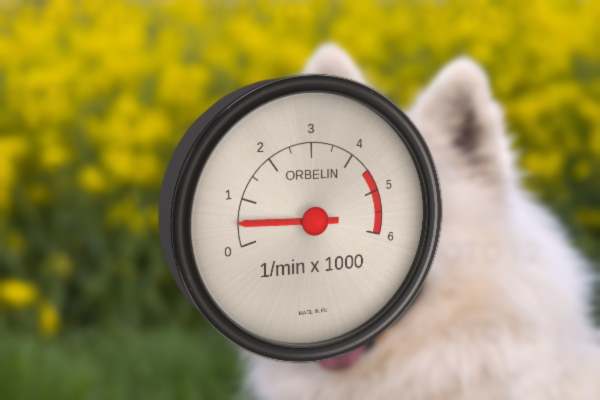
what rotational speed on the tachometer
500 rpm
